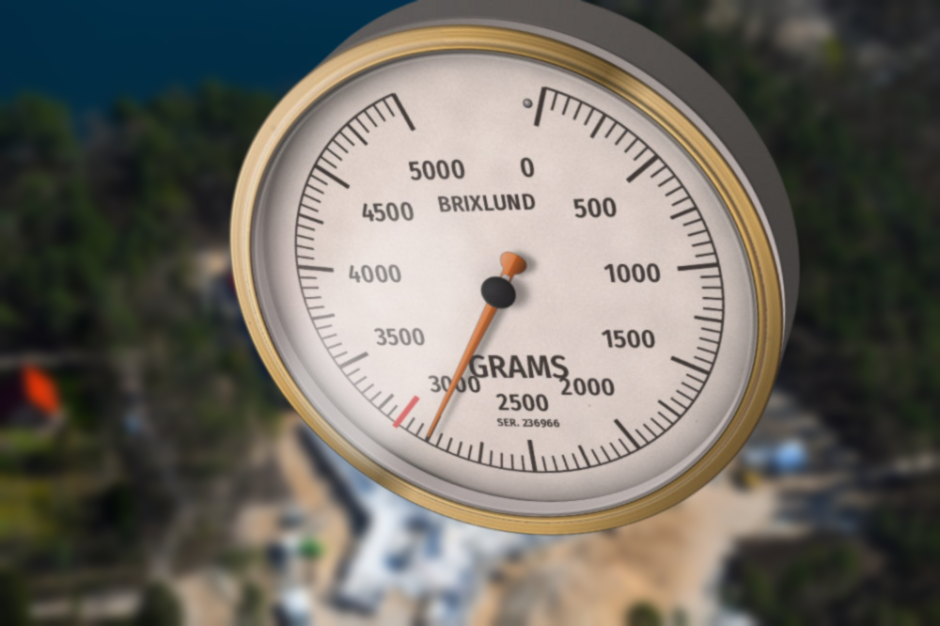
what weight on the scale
3000 g
